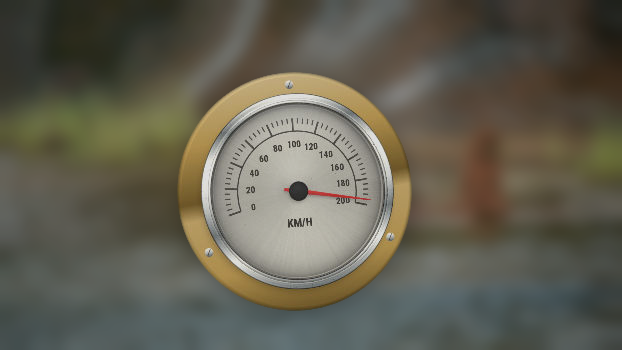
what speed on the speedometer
196 km/h
